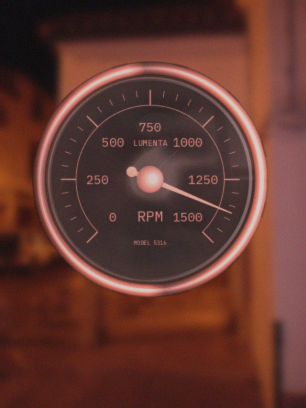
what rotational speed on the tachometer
1375 rpm
